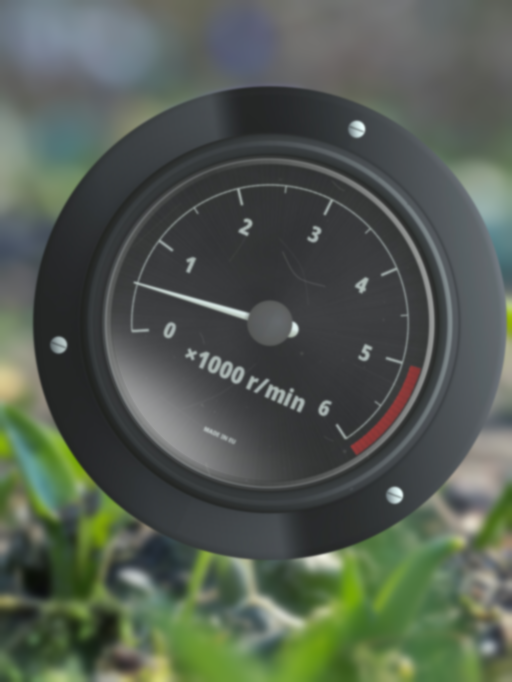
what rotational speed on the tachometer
500 rpm
